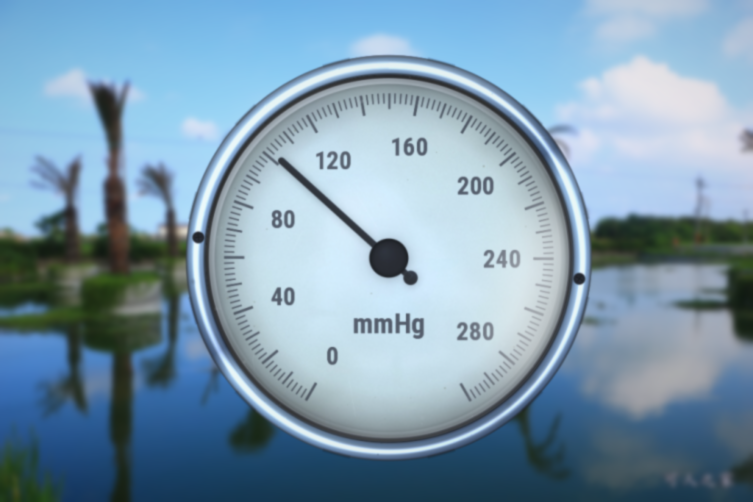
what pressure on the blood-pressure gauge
102 mmHg
